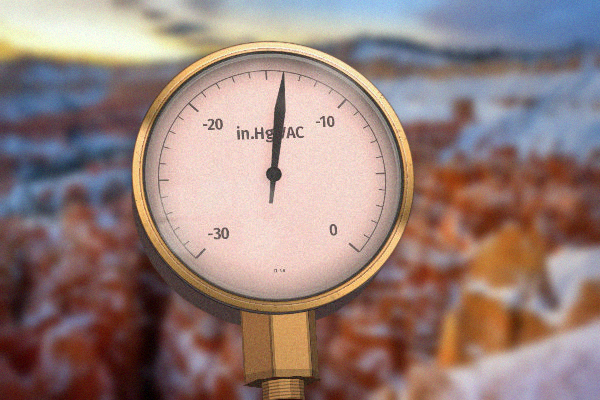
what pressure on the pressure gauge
-14 inHg
